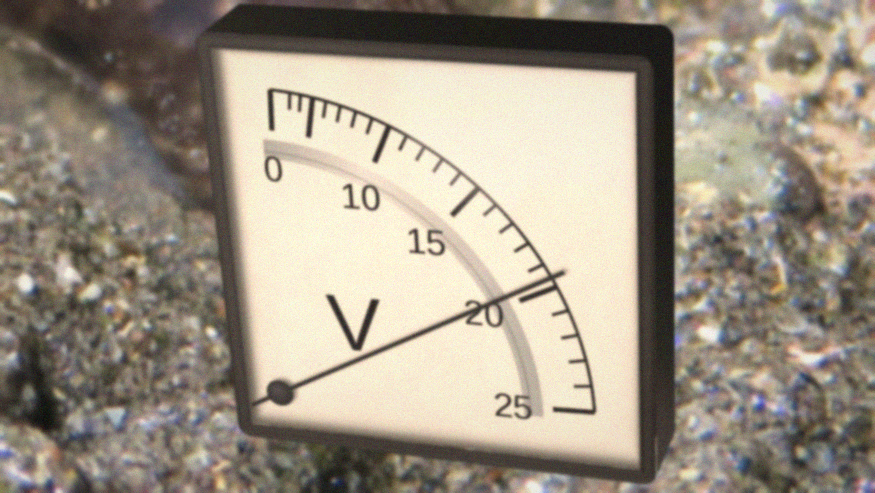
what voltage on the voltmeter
19.5 V
